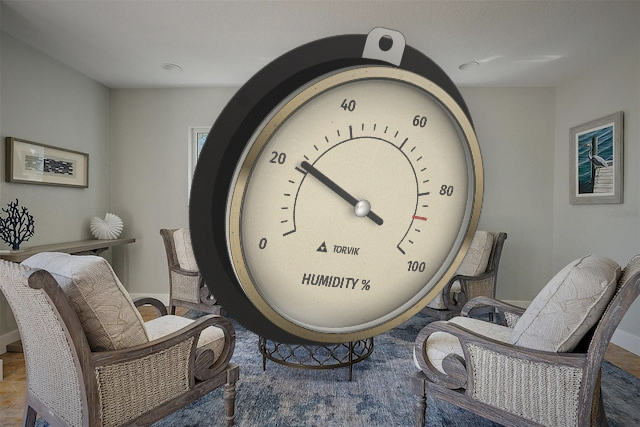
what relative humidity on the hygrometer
22 %
